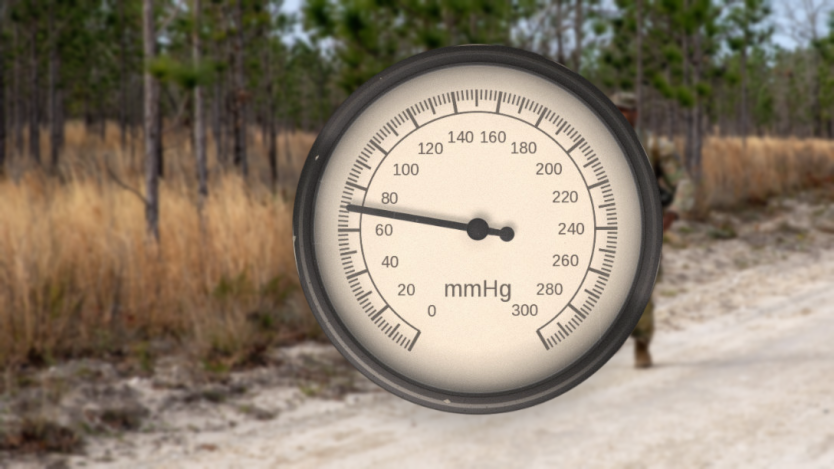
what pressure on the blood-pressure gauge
70 mmHg
